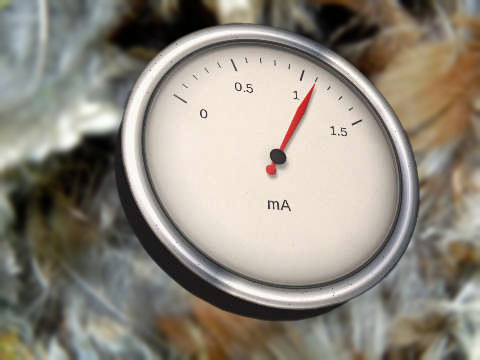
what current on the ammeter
1.1 mA
